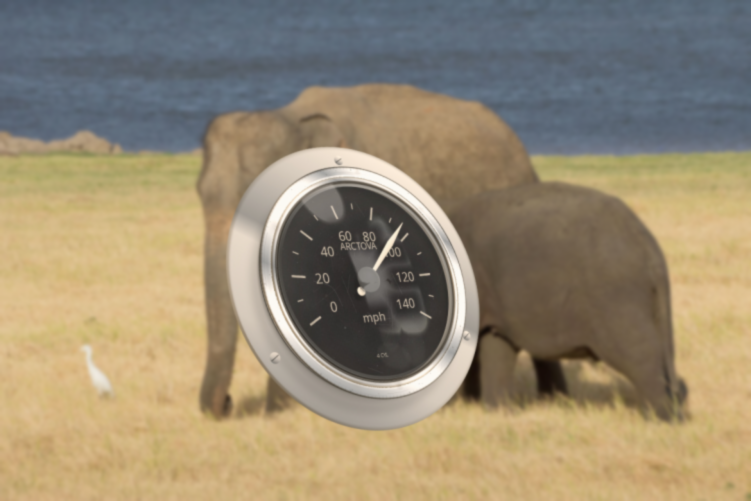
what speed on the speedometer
95 mph
